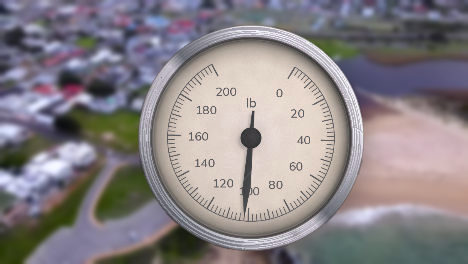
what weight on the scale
102 lb
